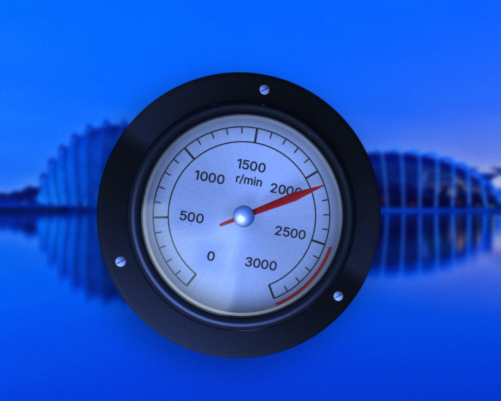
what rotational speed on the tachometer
2100 rpm
